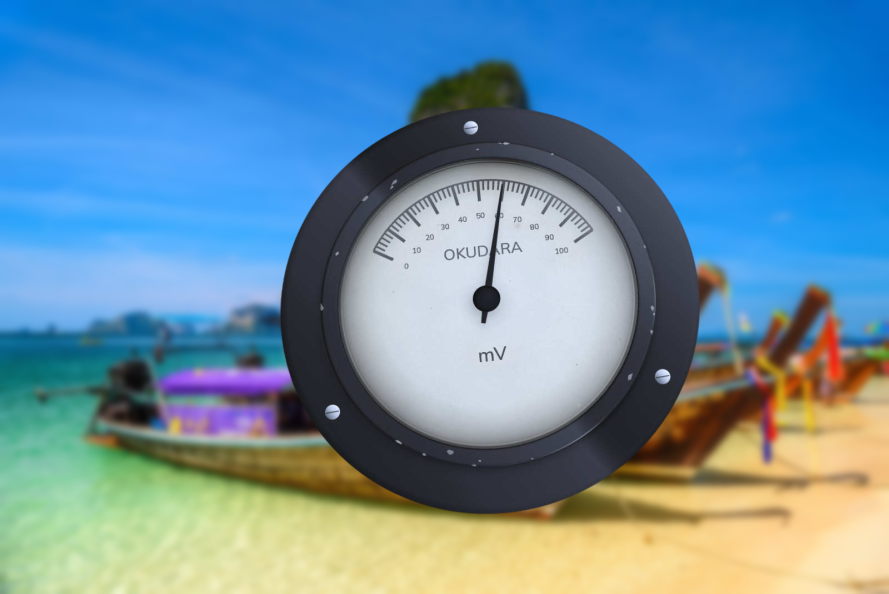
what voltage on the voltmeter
60 mV
